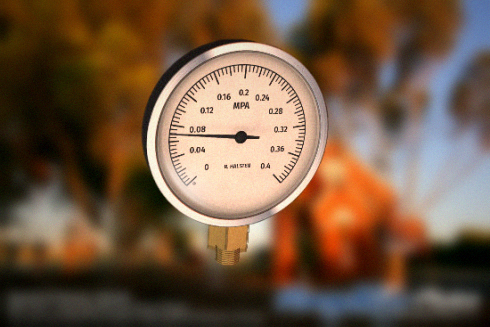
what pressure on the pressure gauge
0.07 MPa
